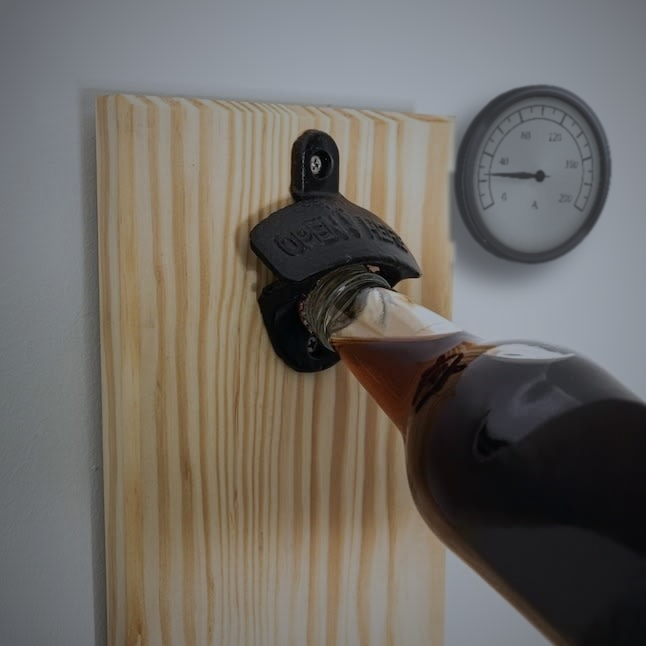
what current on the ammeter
25 A
